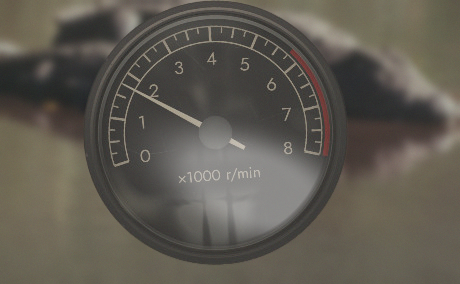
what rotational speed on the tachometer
1750 rpm
